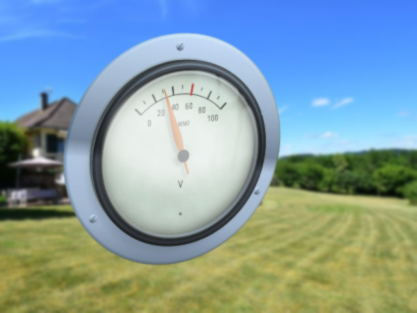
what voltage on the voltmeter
30 V
